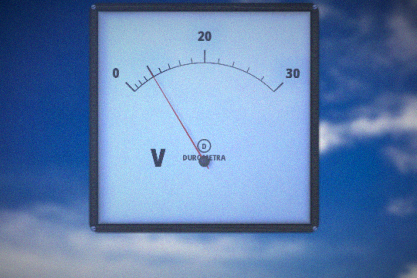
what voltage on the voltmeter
10 V
